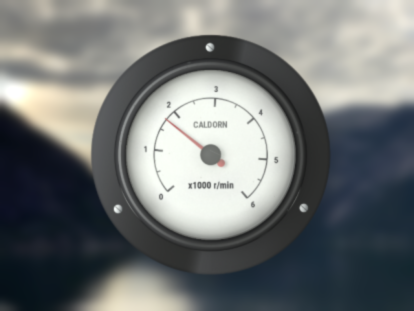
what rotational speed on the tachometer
1750 rpm
